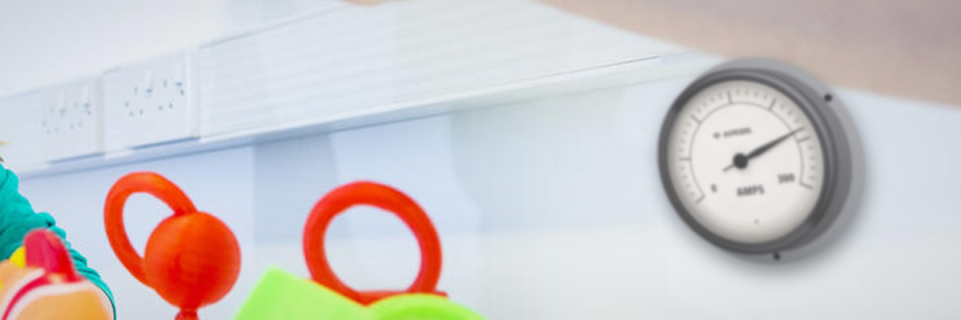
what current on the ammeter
240 A
